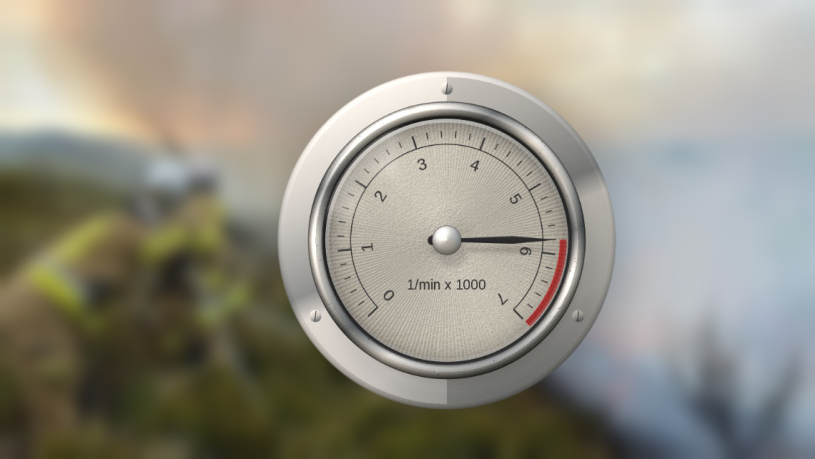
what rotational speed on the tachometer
5800 rpm
